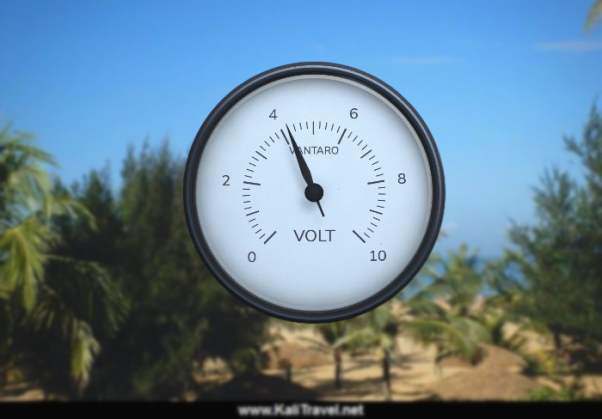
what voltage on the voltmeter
4.2 V
